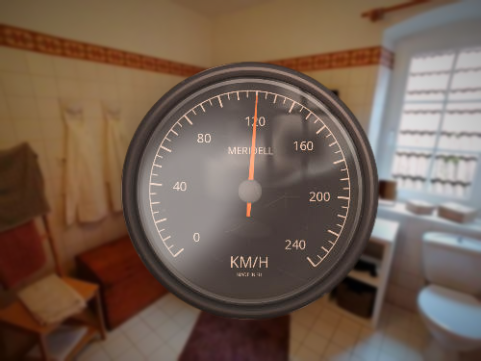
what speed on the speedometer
120 km/h
